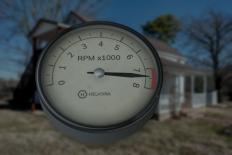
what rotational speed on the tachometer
7500 rpm
